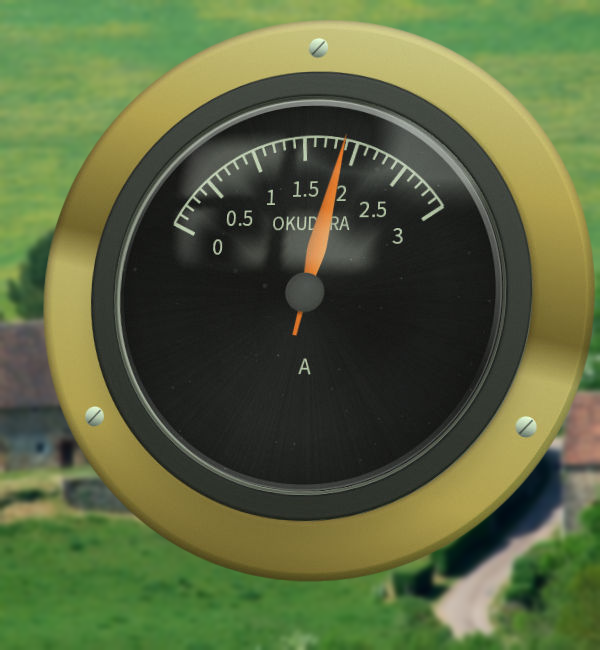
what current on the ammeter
1.9 A
